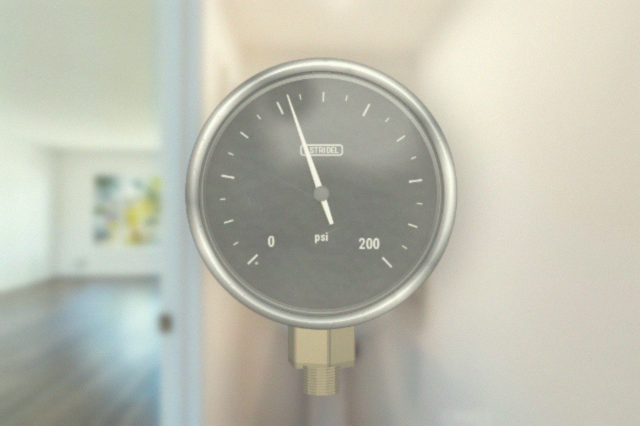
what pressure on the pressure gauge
85 psi
